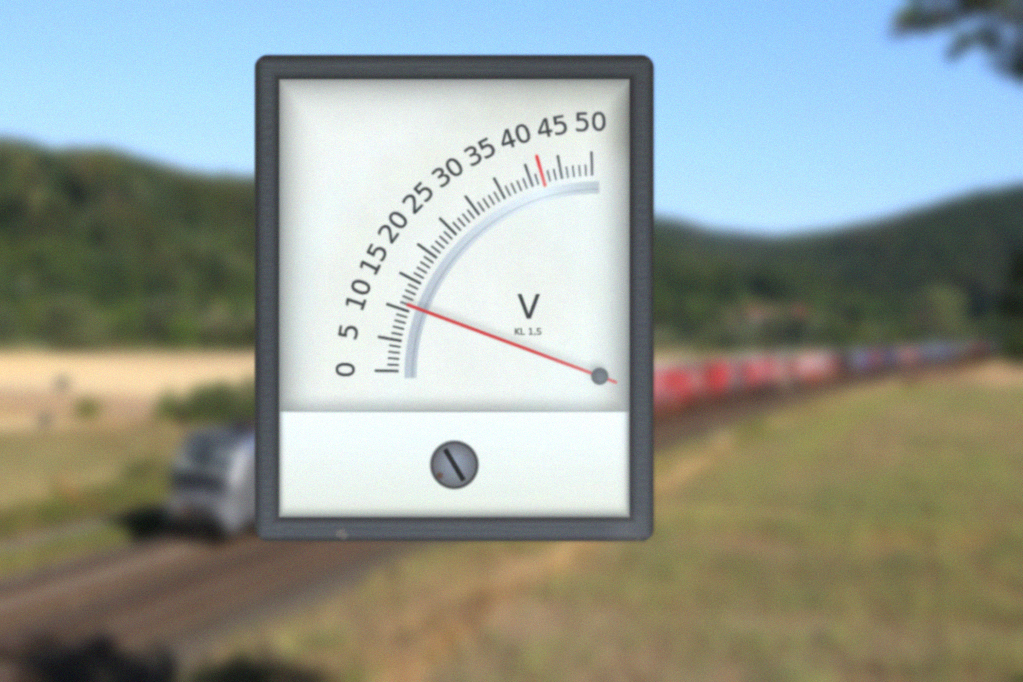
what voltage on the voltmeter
11 V
